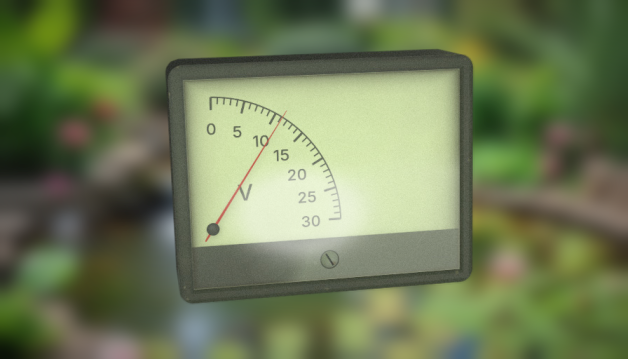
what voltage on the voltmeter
11 V
